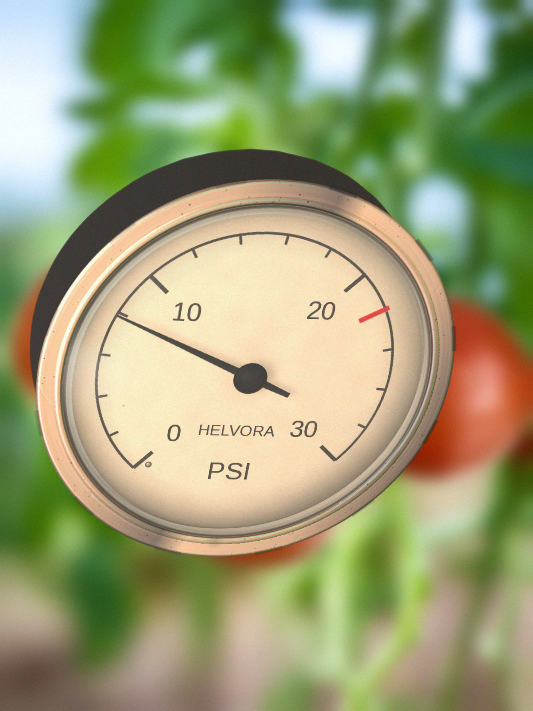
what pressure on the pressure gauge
8 psi
